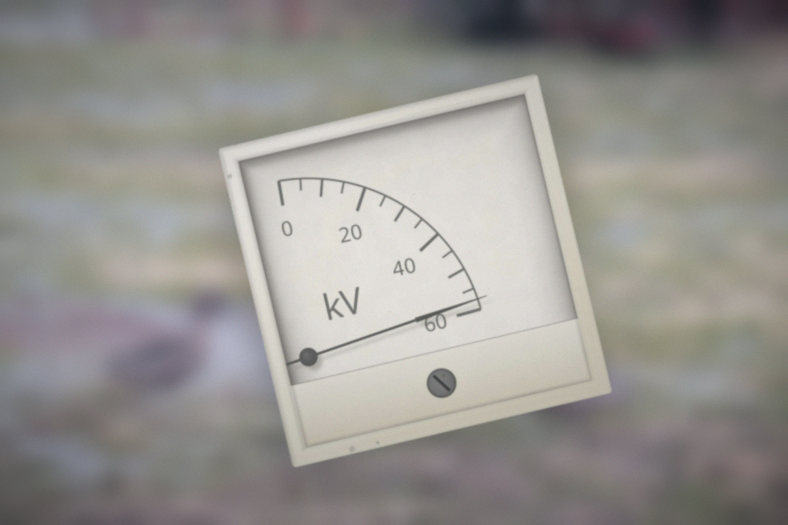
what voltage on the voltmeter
57.5 kV
